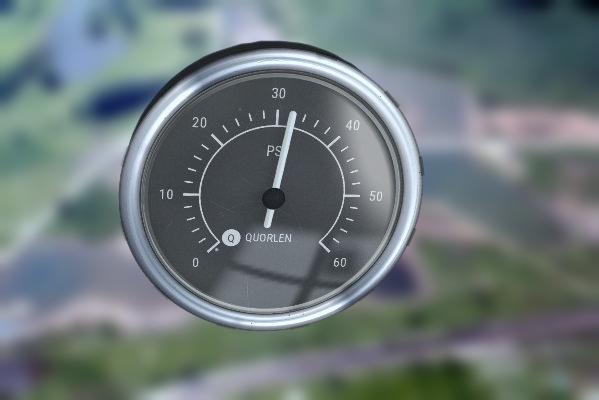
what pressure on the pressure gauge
32 psi
